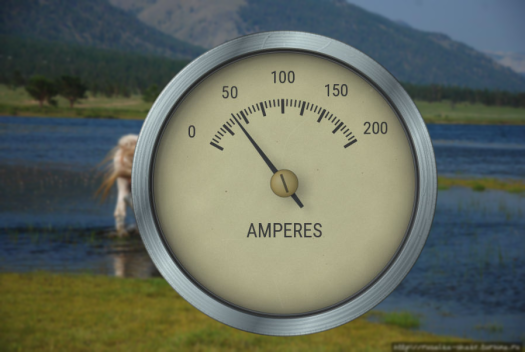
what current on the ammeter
40 A
